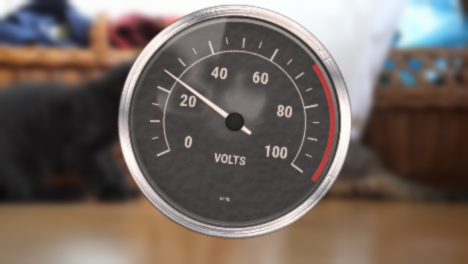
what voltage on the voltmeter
25 V
